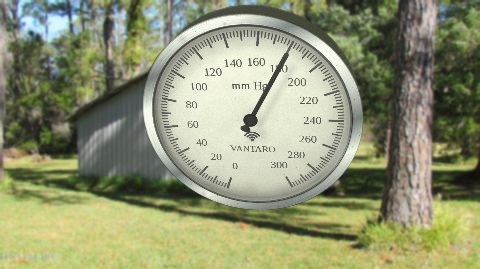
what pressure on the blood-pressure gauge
180 mmHg
